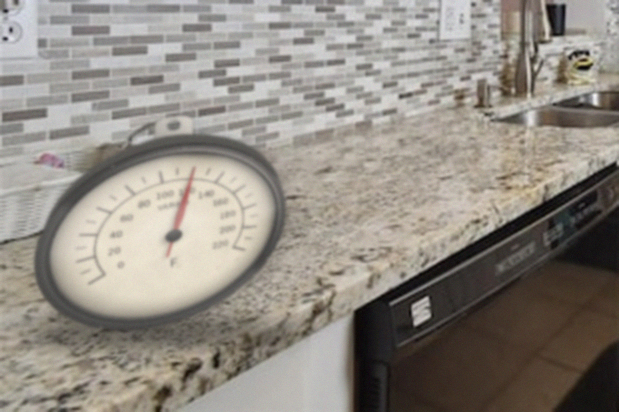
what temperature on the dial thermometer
120 °F
